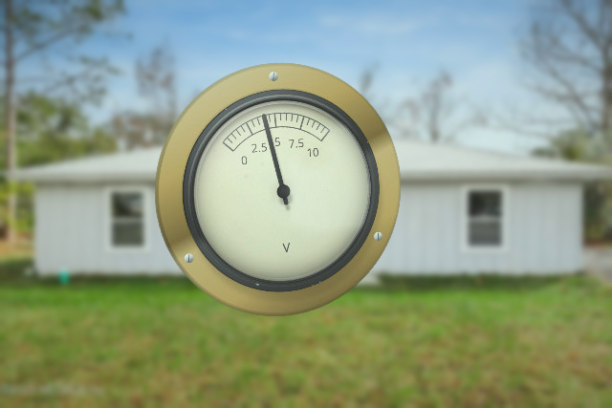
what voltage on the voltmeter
4 V
